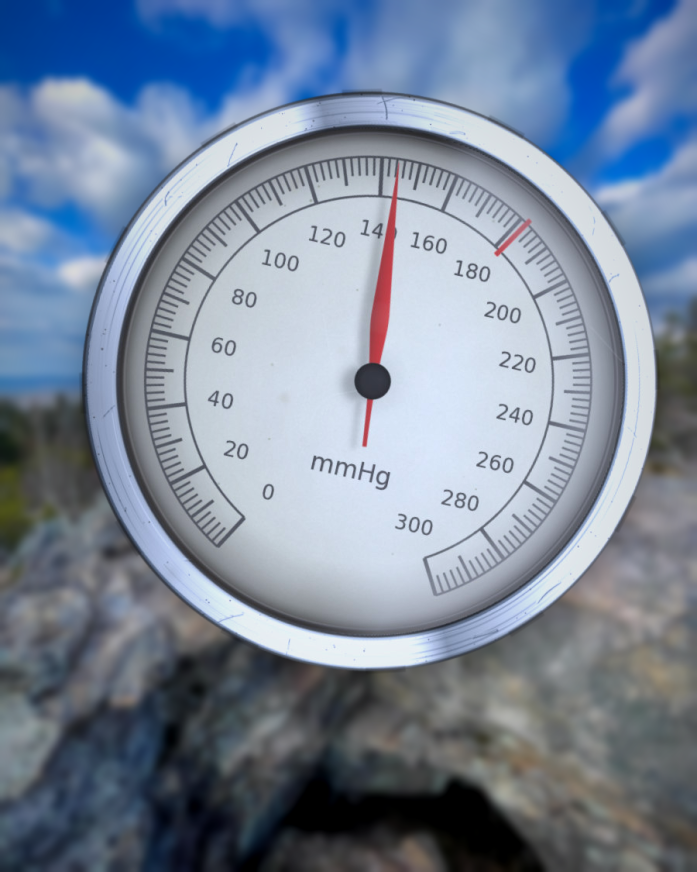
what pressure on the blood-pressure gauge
144 mmHg
